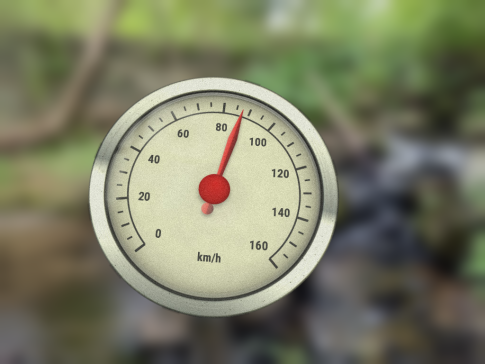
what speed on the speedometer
87.5 km/h
